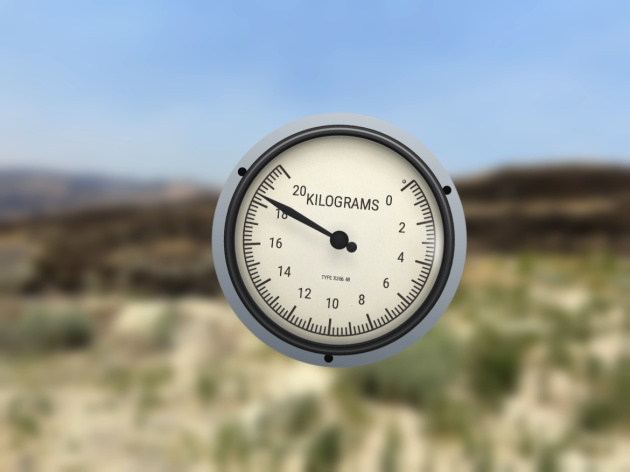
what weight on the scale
18.4 kg
